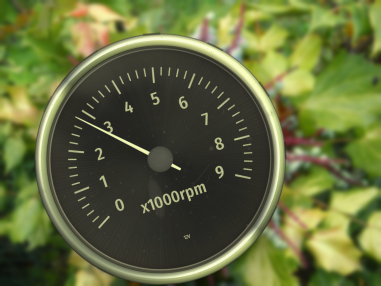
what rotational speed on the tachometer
2800 rpm
